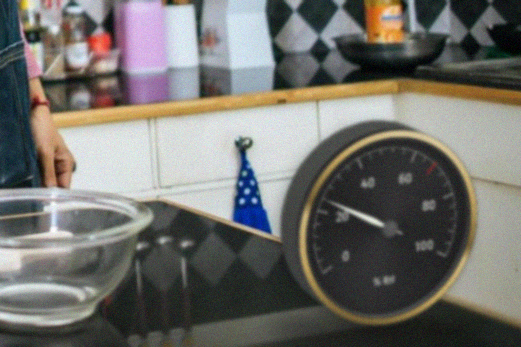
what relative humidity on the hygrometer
24 %
